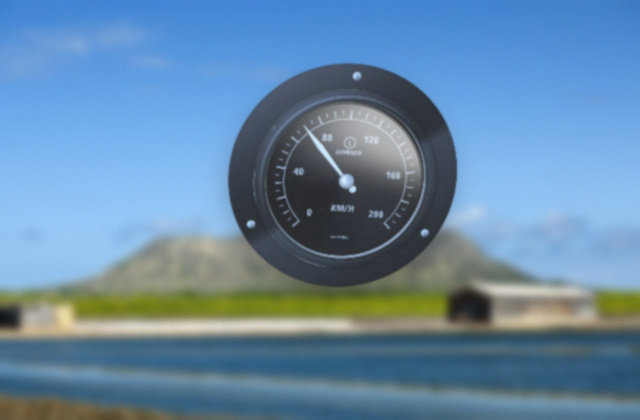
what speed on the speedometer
70 km/h
